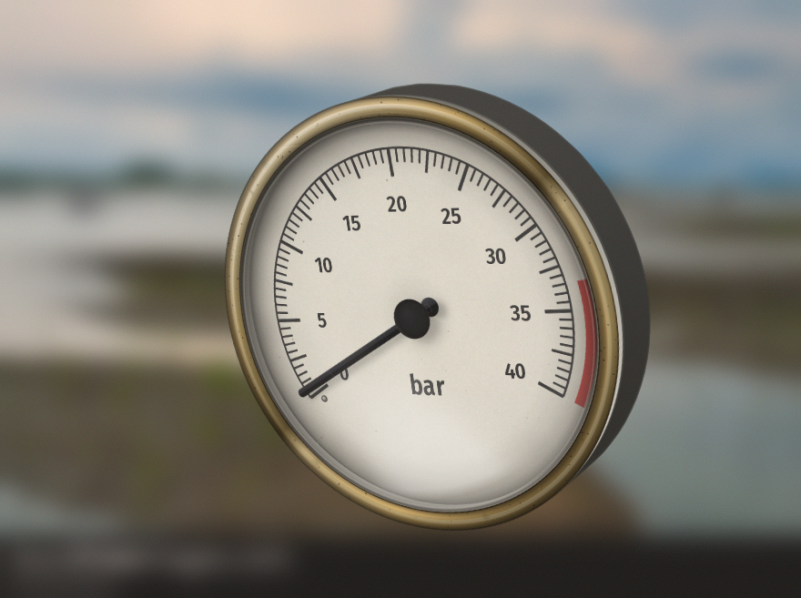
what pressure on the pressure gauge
0.5 bar
